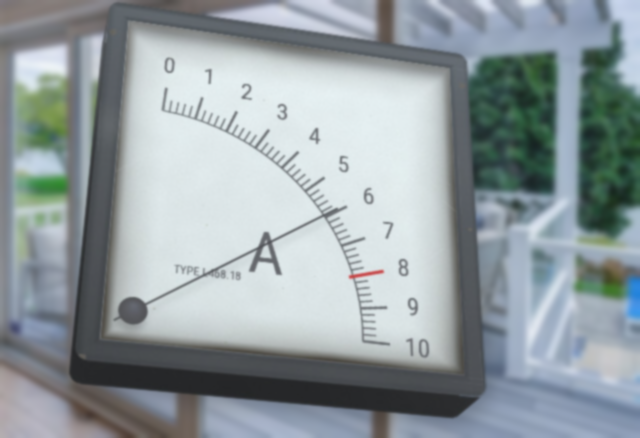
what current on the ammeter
6 A
